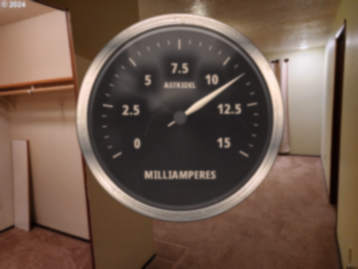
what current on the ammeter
11 mA
